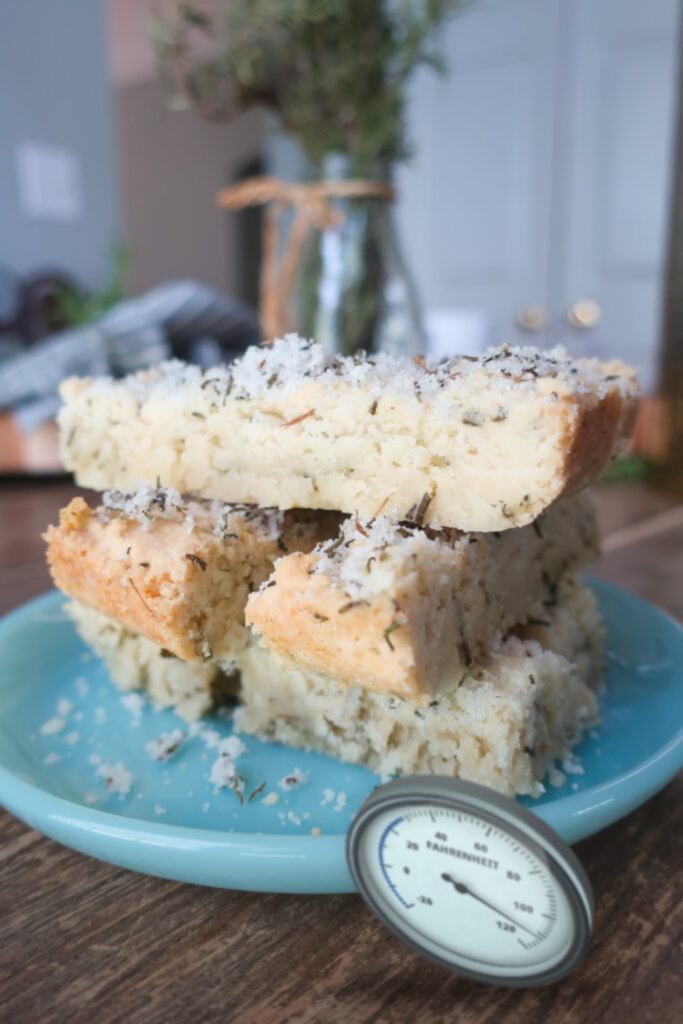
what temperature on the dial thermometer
110 °F
